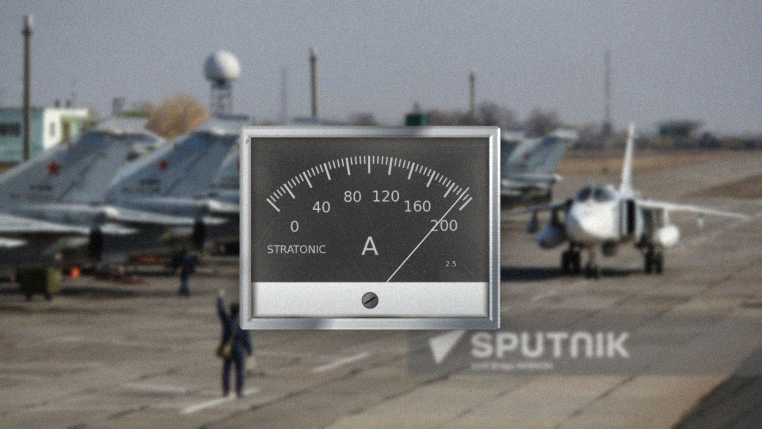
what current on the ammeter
192 A
